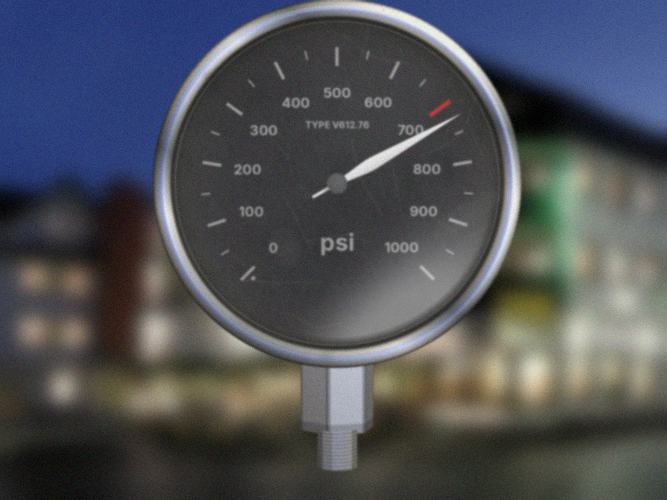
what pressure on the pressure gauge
725 psi
